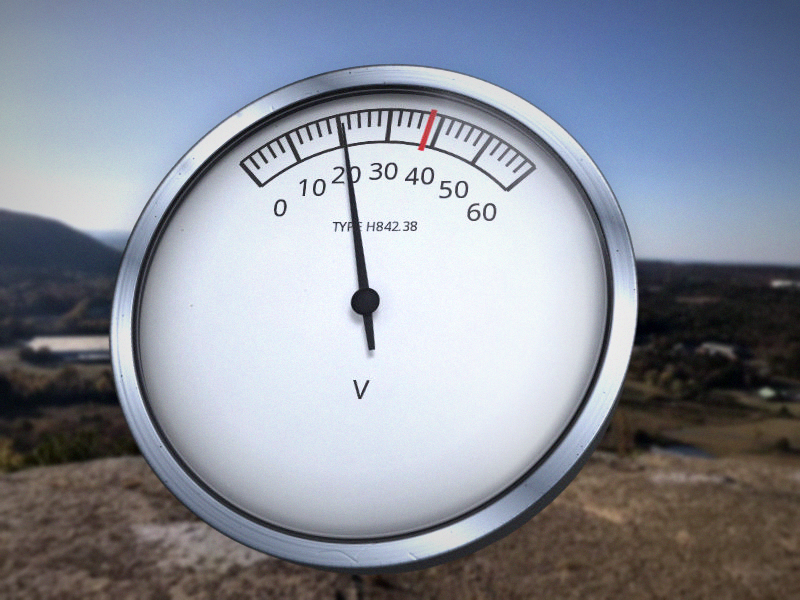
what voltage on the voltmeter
21 V
